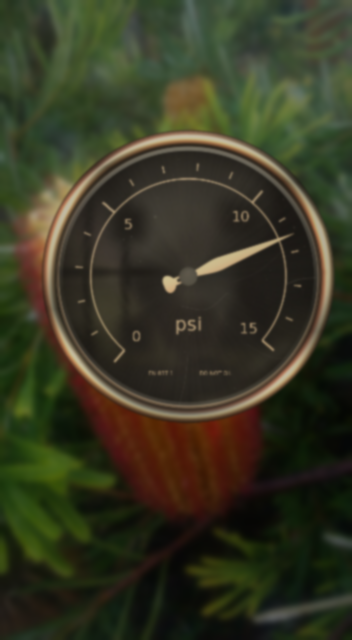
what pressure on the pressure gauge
11.5 psi
